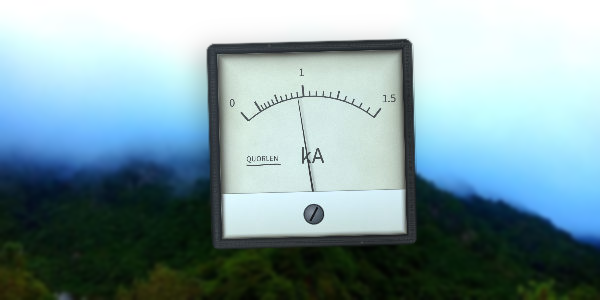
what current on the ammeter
0.95 kA
